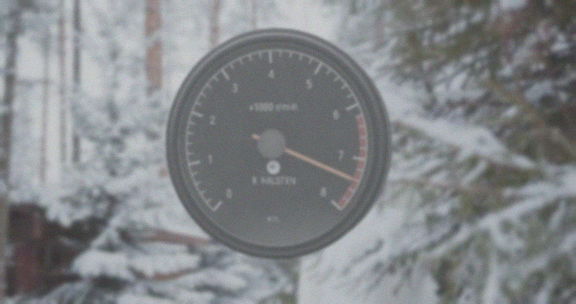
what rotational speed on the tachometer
7400 rpm
